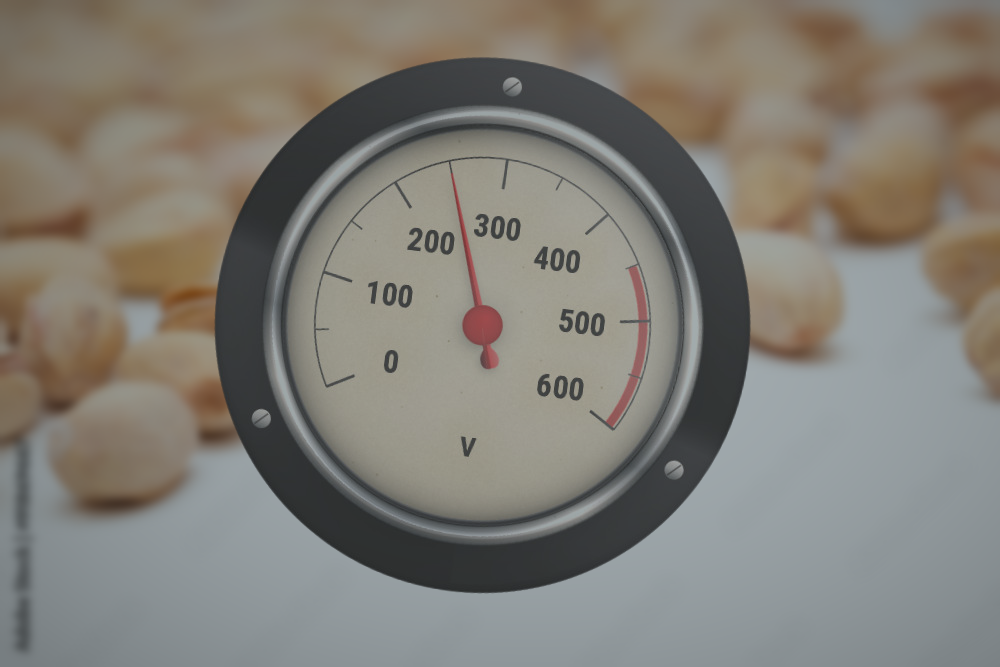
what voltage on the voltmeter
250 V
